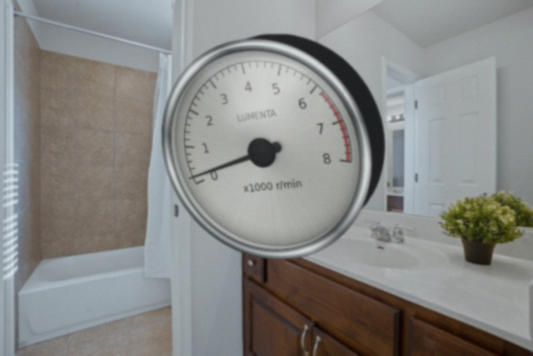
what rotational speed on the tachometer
200 rpm
